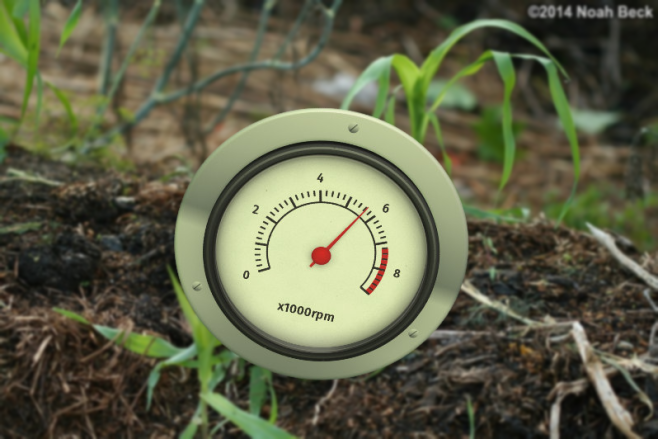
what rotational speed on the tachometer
5600 rpm
